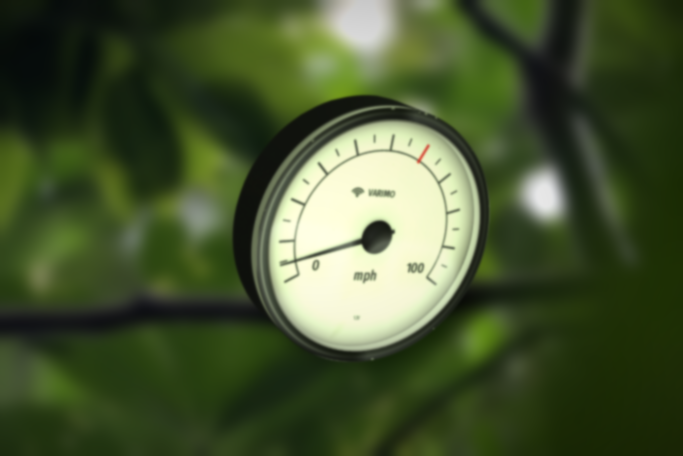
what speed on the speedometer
5 mph
